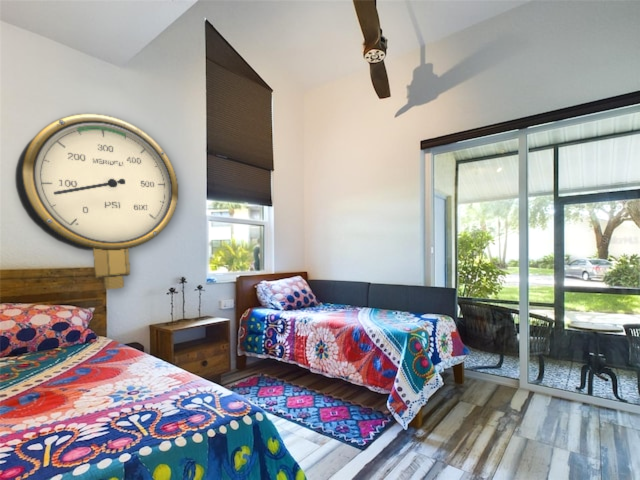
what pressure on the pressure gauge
75 psi
